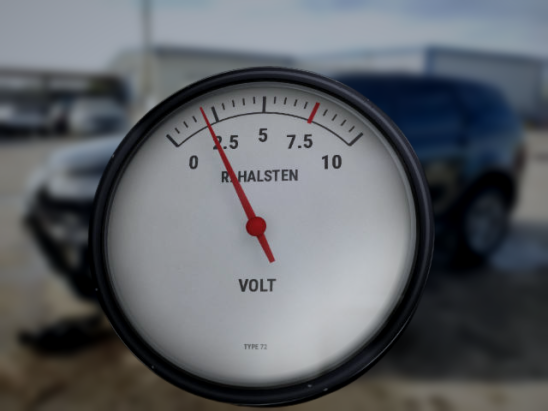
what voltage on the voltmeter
2 V
